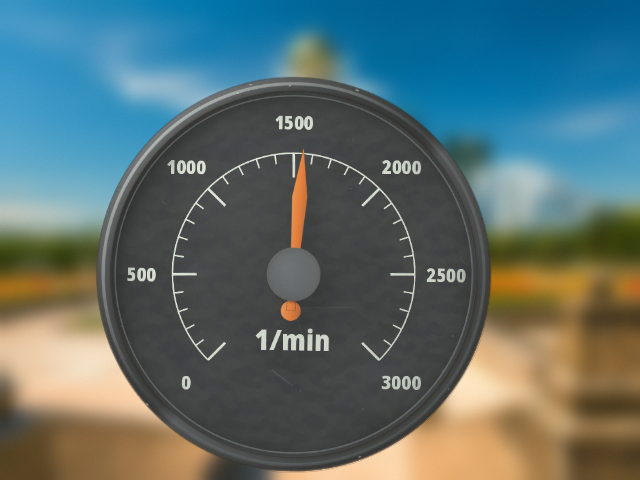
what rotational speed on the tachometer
1550 rpm
